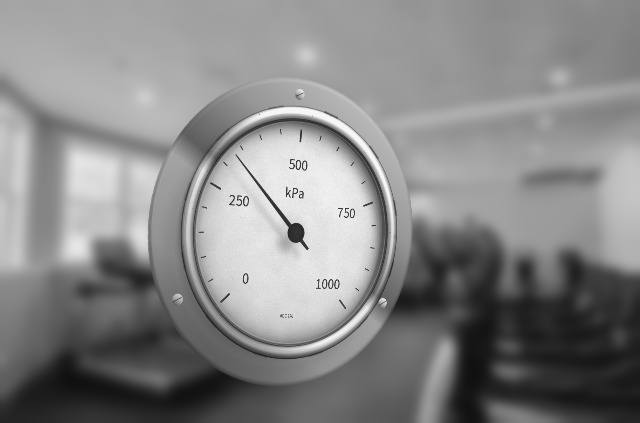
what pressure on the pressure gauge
325 kPa
